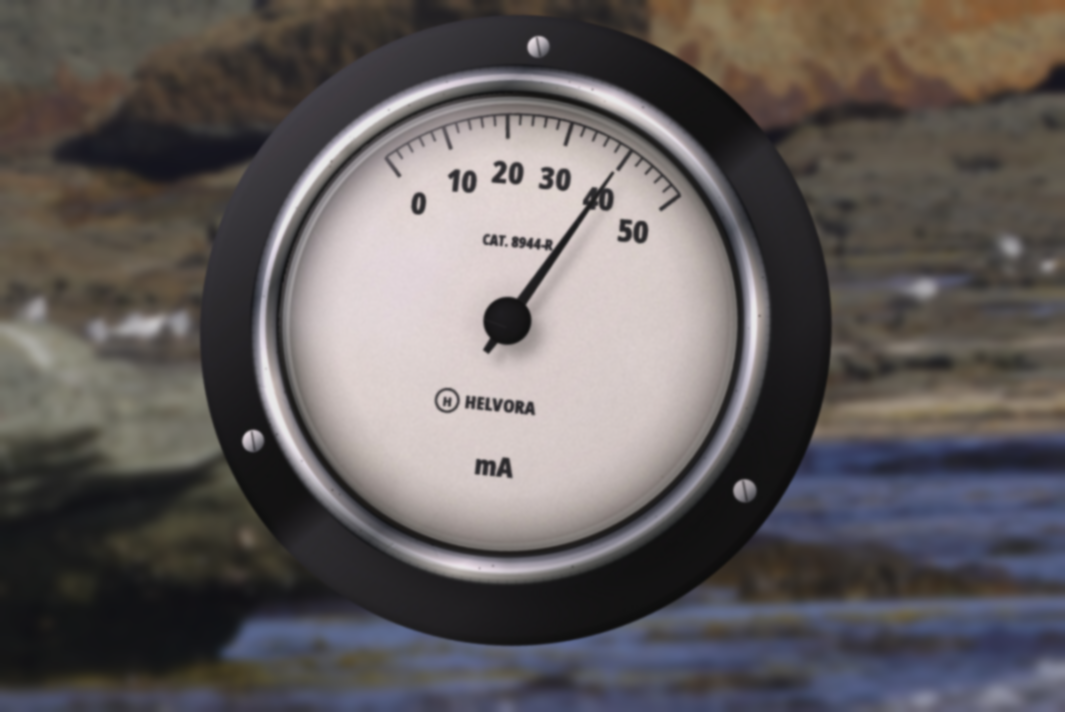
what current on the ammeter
40 mA
